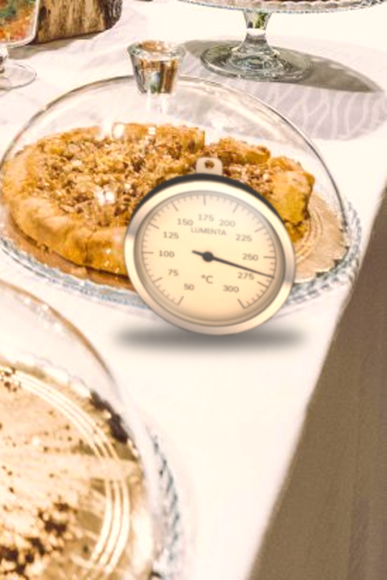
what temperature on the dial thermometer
265 °C
